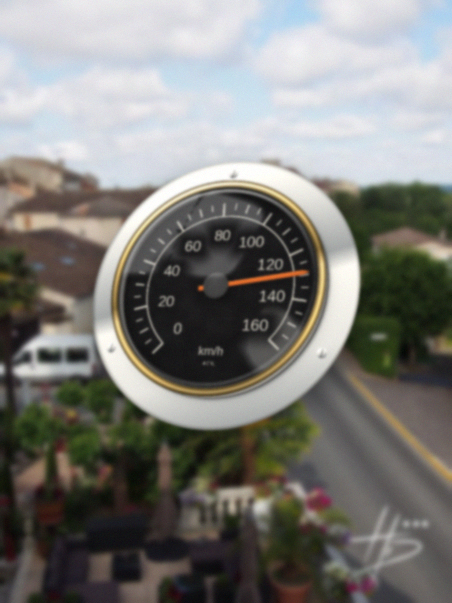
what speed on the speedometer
130 km/h
